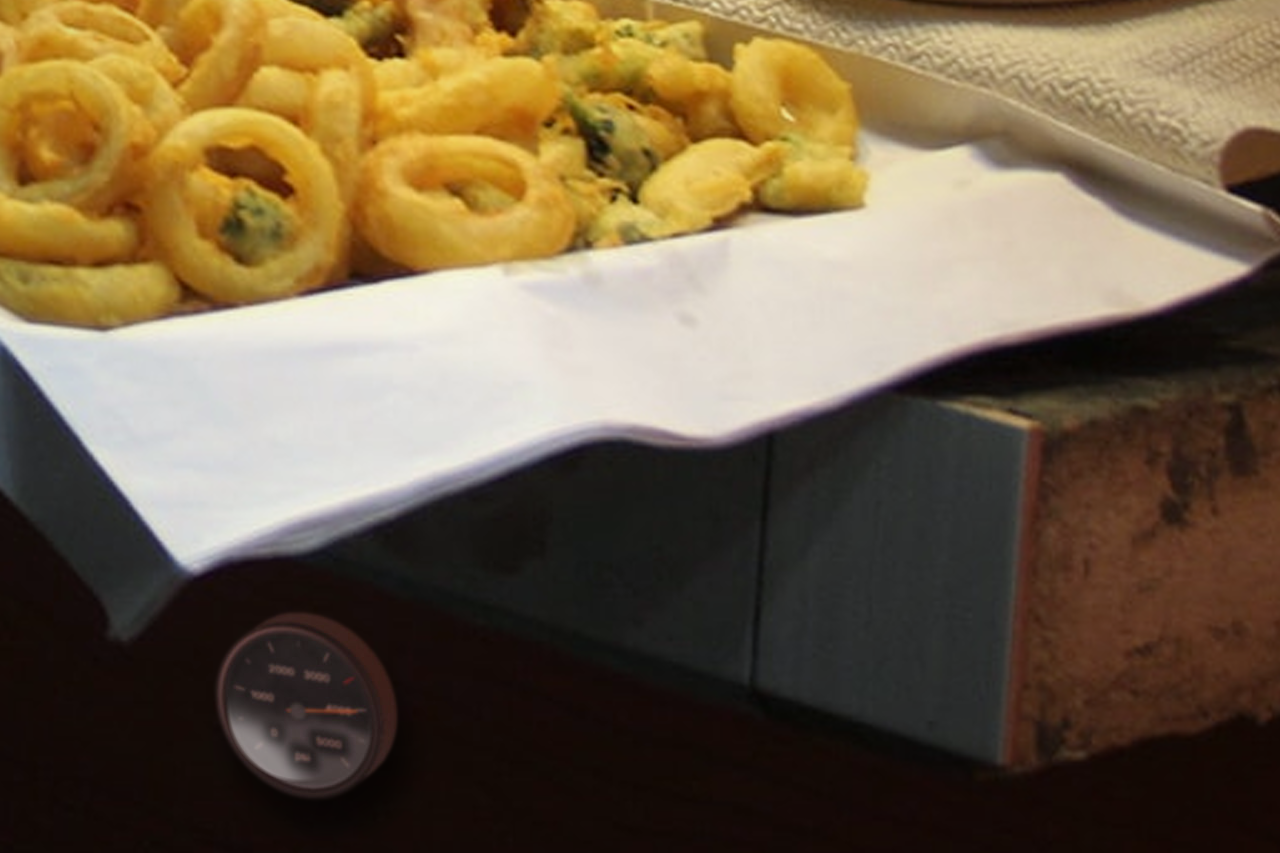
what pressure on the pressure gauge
4000 psi
